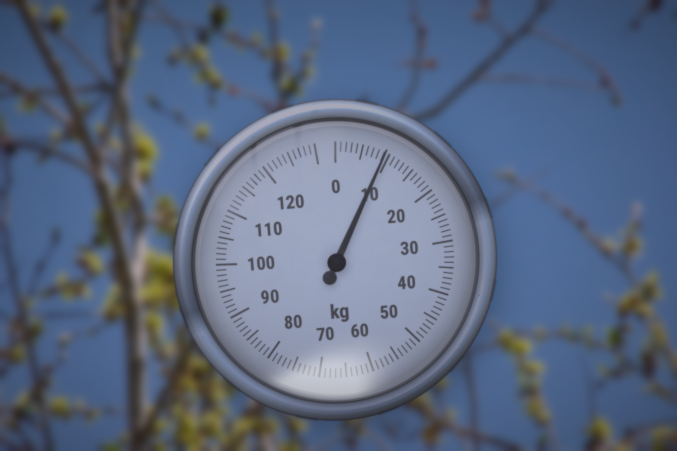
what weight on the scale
9 kg
